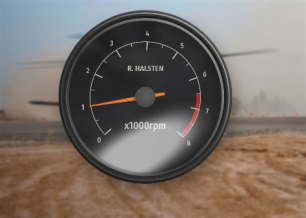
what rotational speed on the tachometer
1000 rpm
